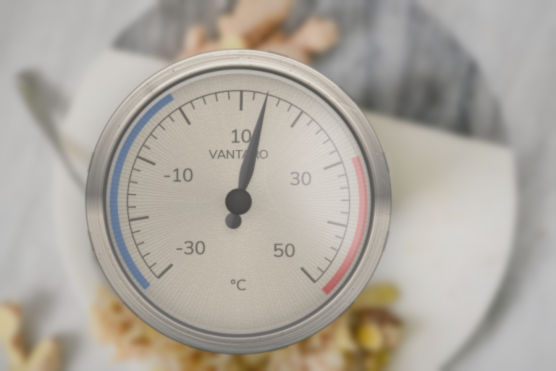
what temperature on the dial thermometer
14 °C
